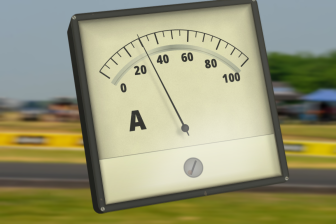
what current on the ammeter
30 A
